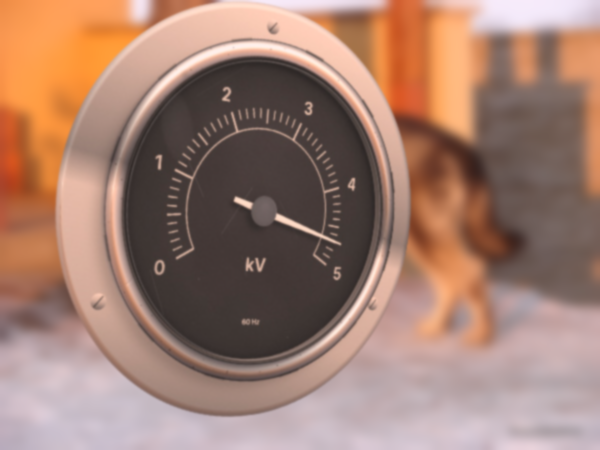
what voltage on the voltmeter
4.7 kV
